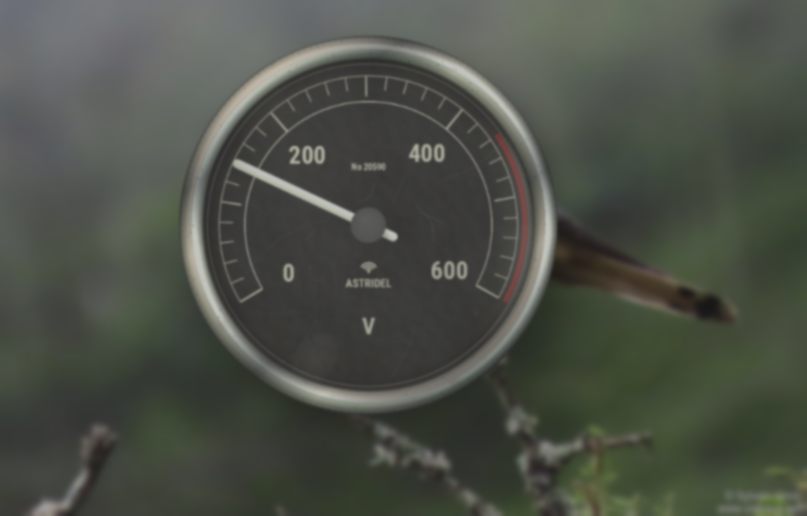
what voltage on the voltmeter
140 V
